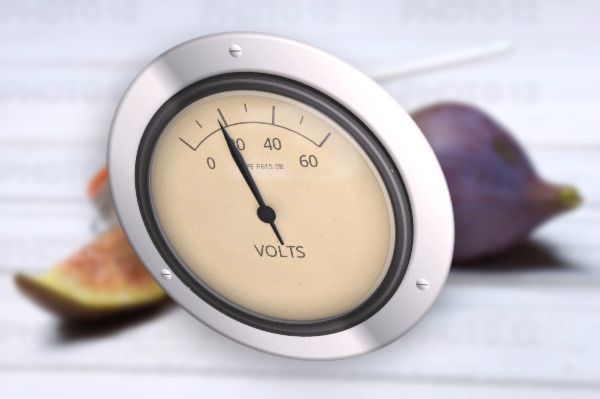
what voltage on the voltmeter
20 V
